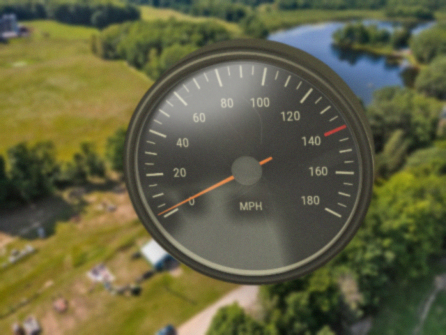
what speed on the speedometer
2.5 mph
